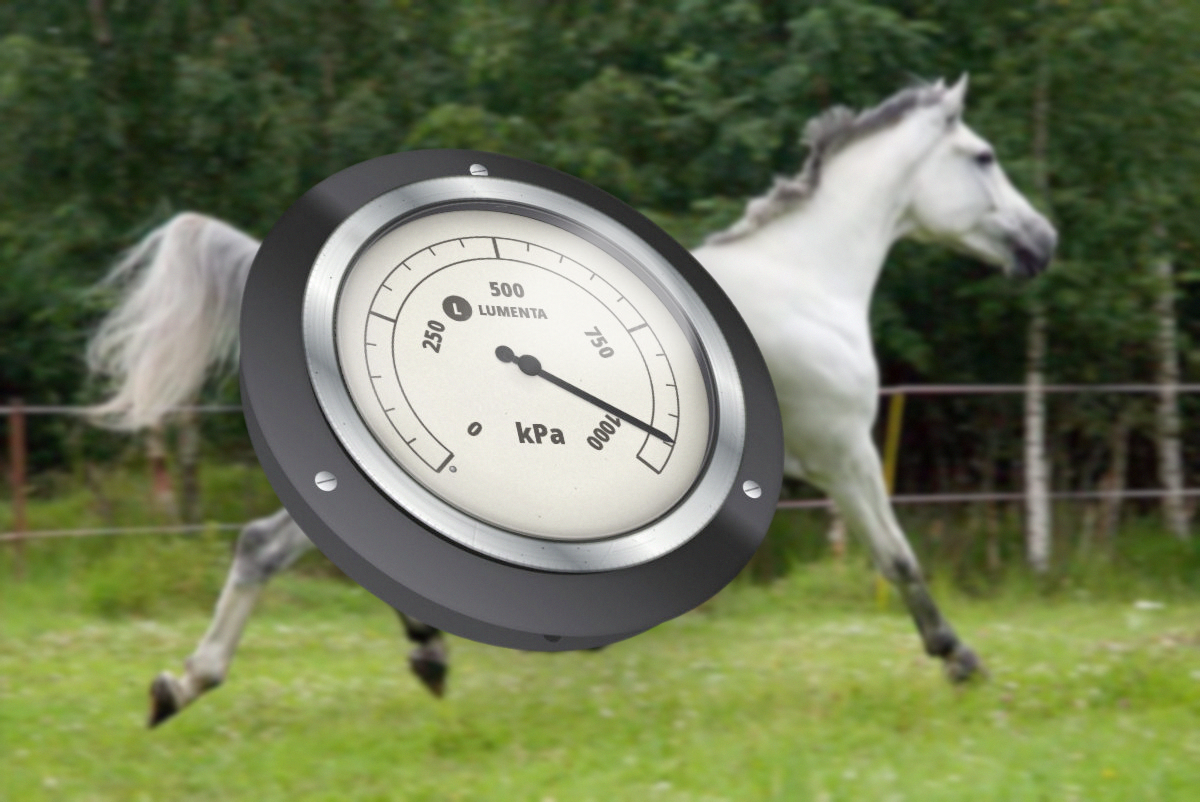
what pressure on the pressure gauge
950 kPa
